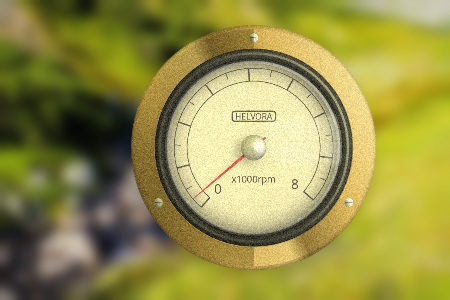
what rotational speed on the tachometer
250 rpm
